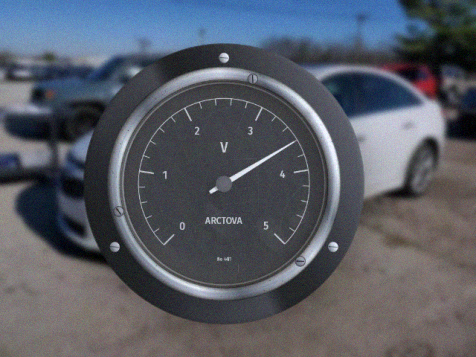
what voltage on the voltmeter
3.6 V
